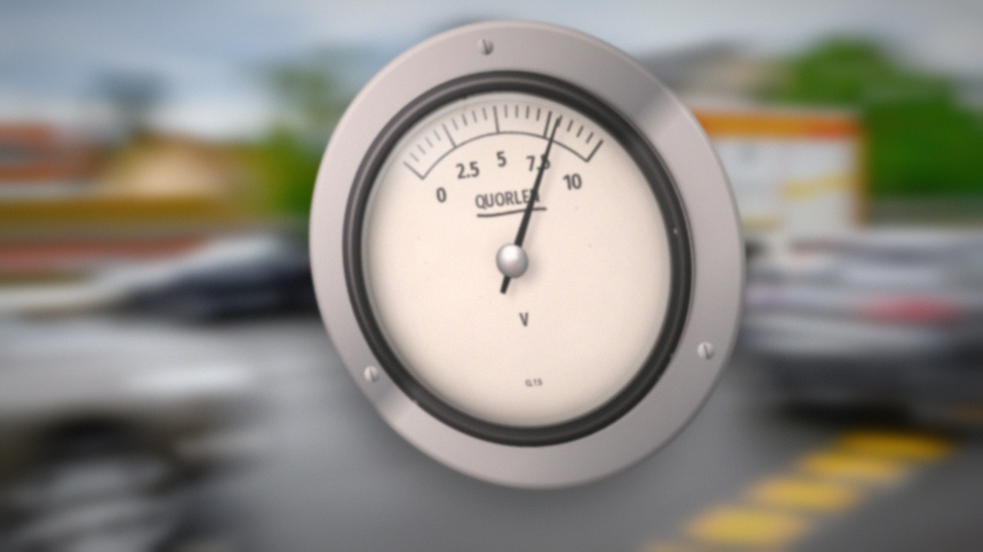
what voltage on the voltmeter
8 V
